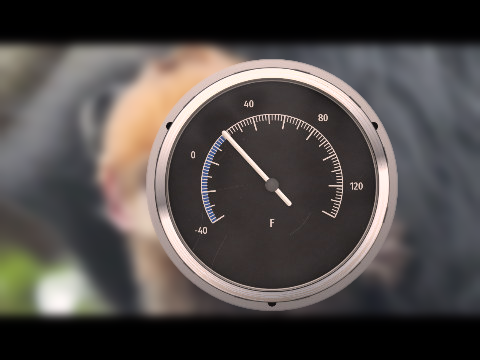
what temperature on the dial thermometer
20 °F
